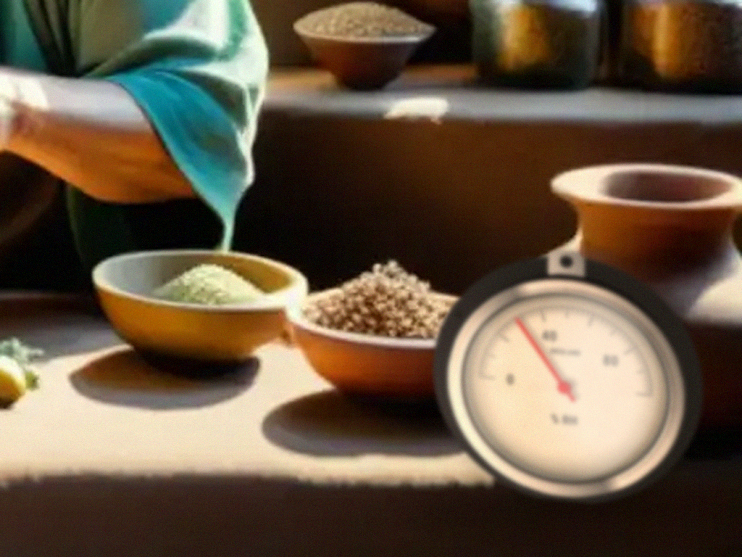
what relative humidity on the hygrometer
30 %
